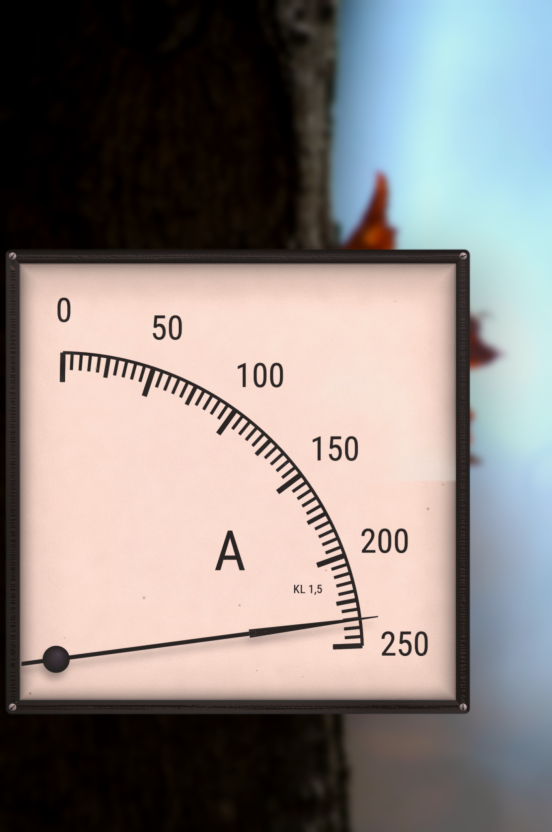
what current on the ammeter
235 A
